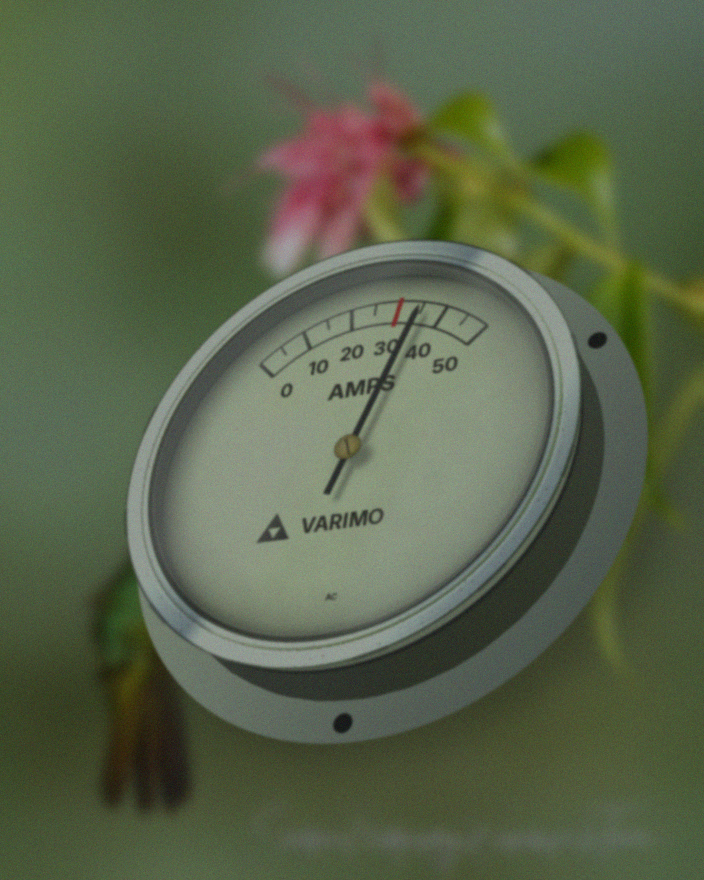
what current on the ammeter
35 A
